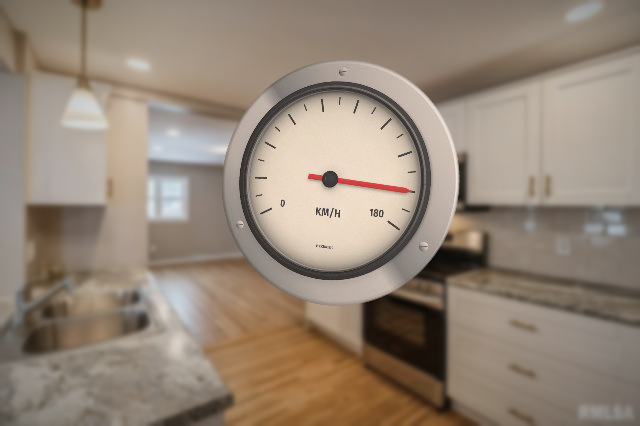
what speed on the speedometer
160 km/h
